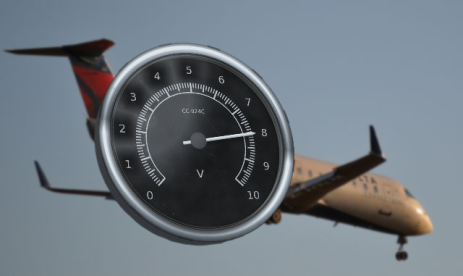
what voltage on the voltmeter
8 V
